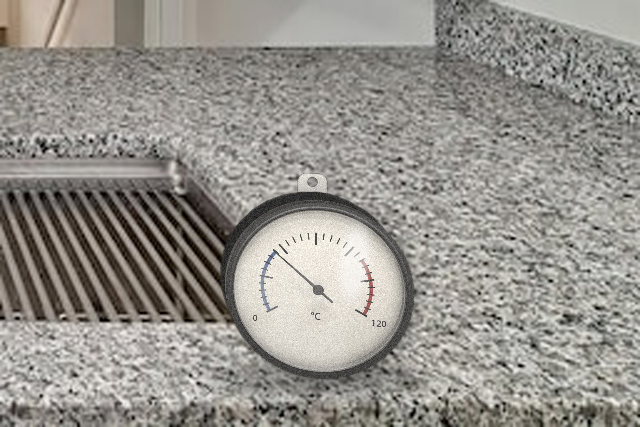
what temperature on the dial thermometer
36 °C
